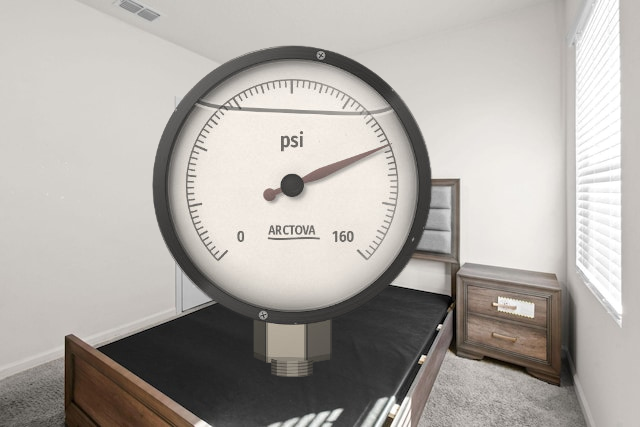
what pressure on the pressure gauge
120 psi
